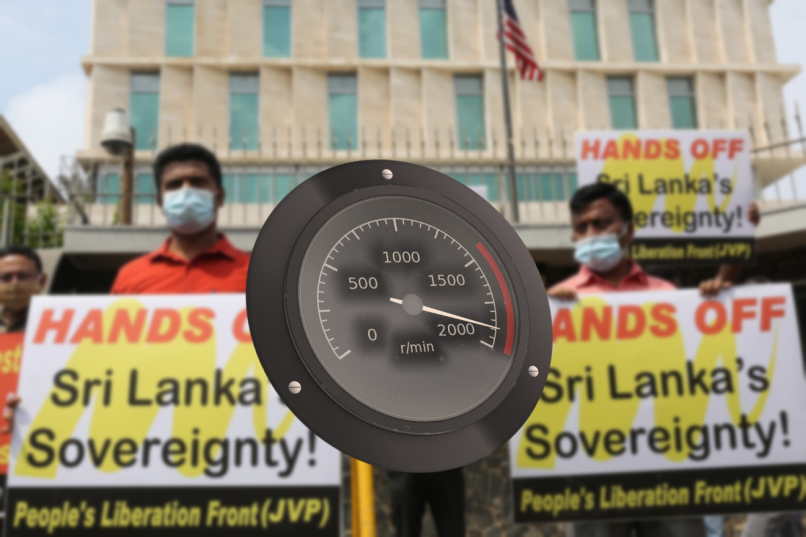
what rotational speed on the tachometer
1900 rpm
